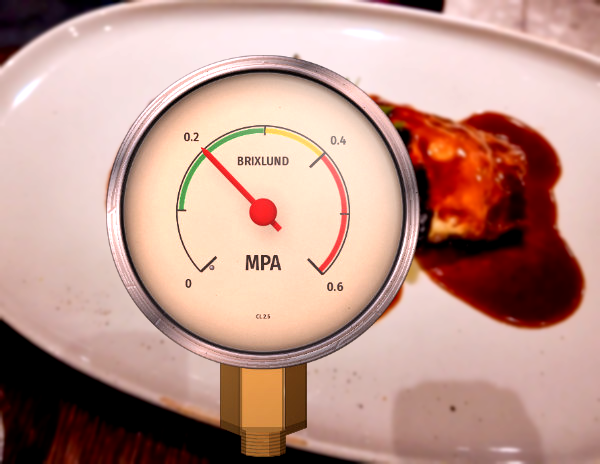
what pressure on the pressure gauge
0.2 MPa
